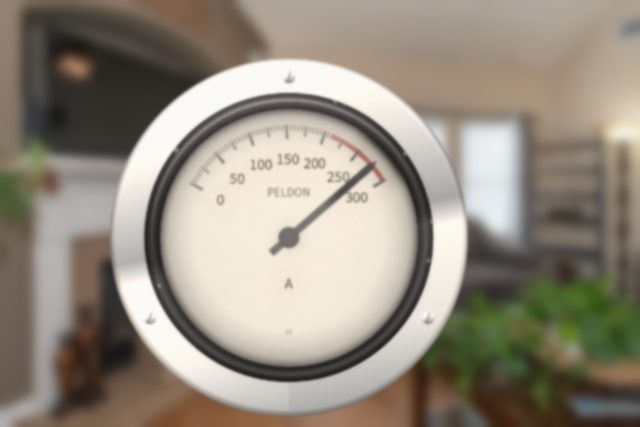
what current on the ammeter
275 A
